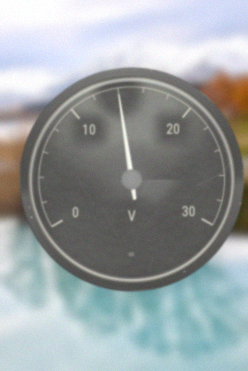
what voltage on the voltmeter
14 V
